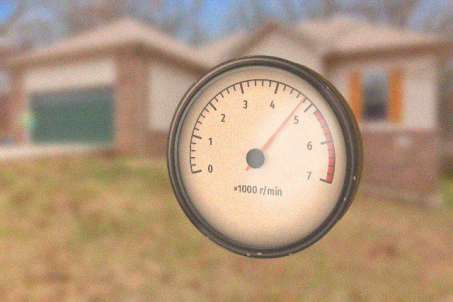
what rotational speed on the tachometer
4800 rpm
